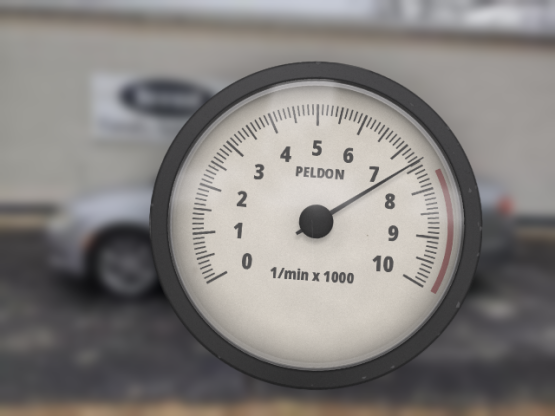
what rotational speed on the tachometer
7400 rpm
